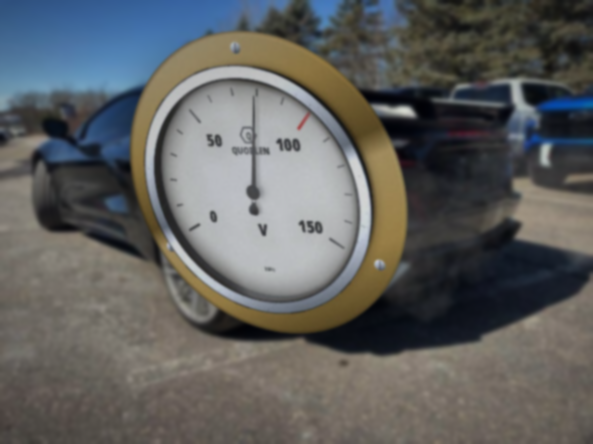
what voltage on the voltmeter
80 V
